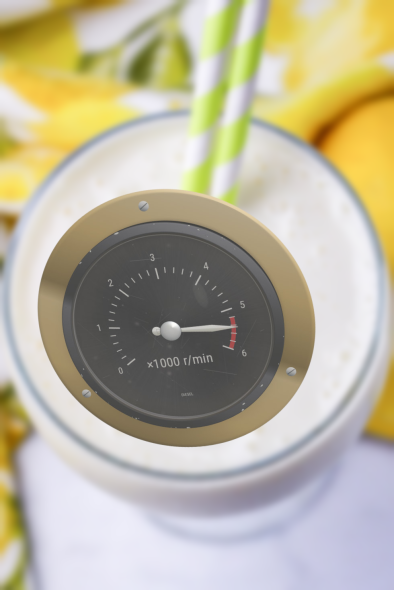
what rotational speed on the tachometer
5400 rpm
